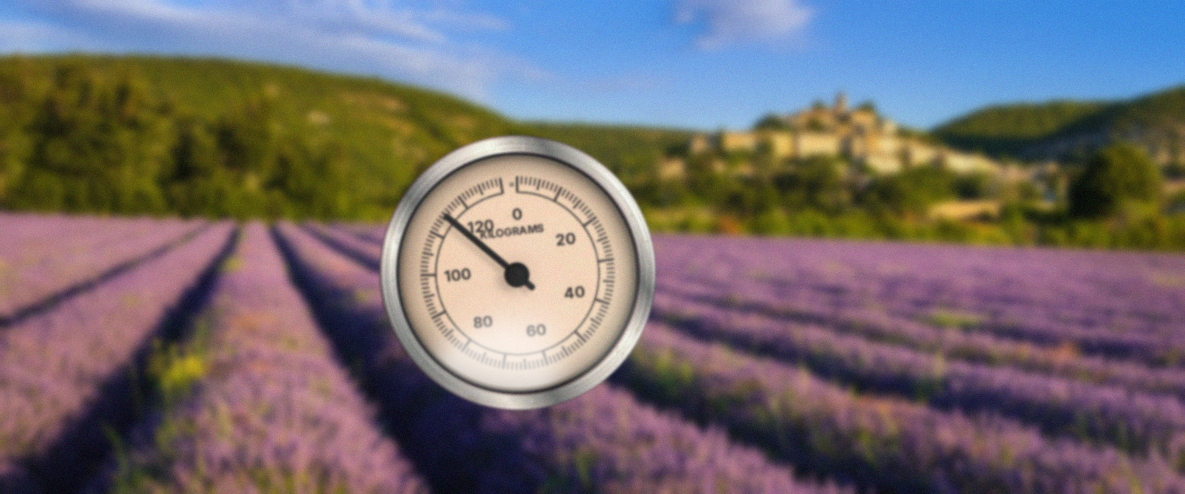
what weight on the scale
115 kg
